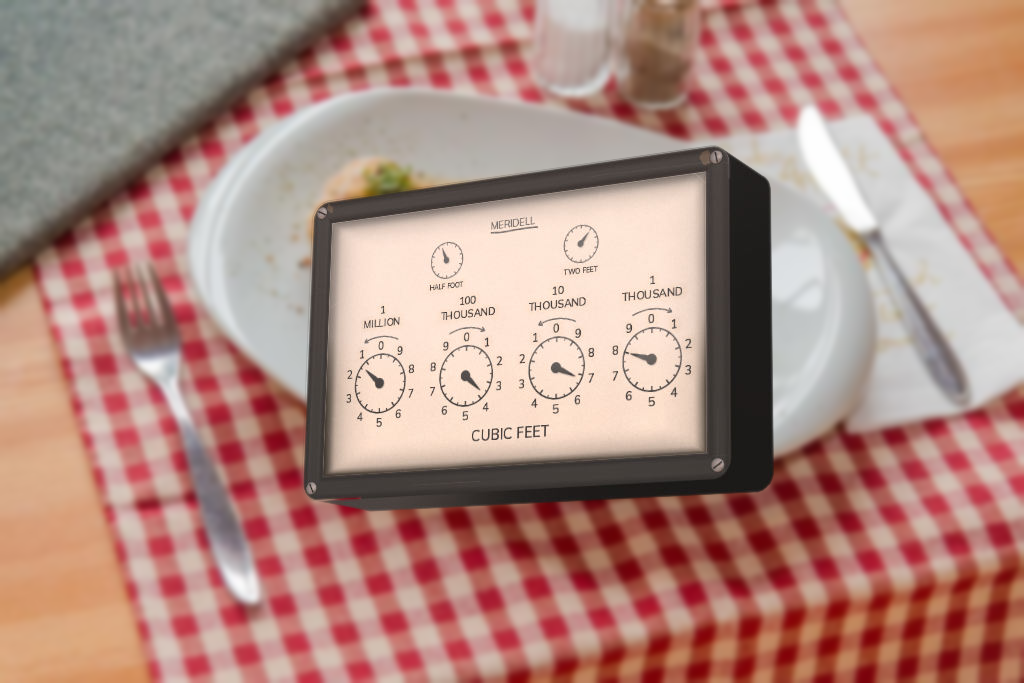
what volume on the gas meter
136800 ft³
